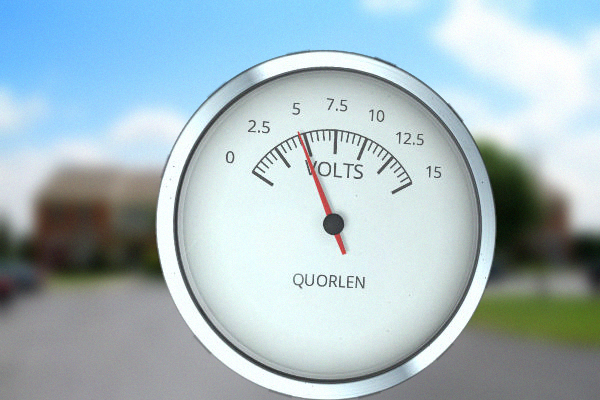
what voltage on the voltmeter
4.5 V
